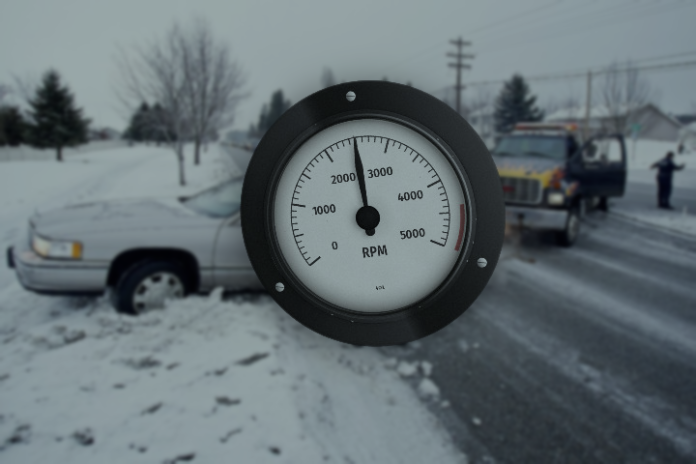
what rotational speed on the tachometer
2500 rpm
